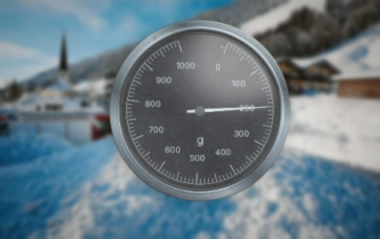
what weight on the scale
200 g
